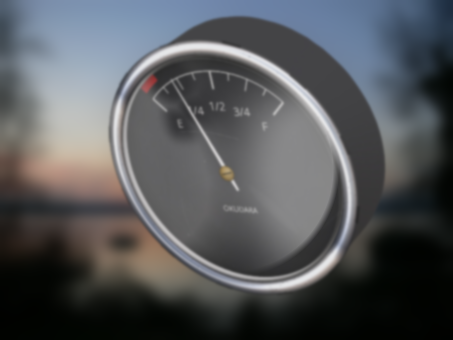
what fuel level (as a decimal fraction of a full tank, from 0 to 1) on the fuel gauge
0.25
